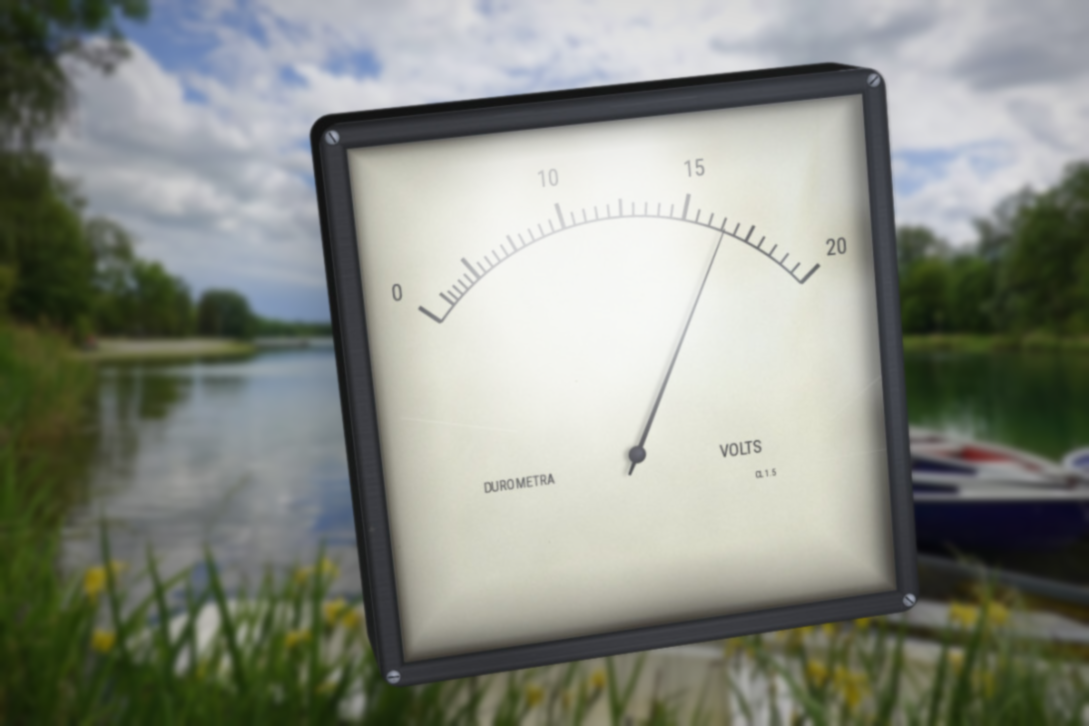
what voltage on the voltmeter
16.5 V
